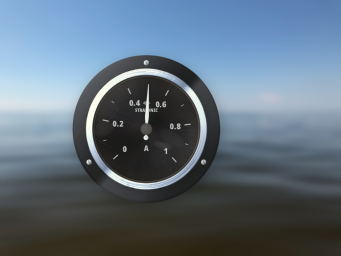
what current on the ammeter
0.5 A
